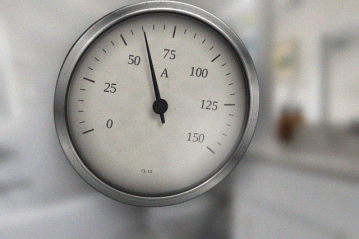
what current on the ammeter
60 A
